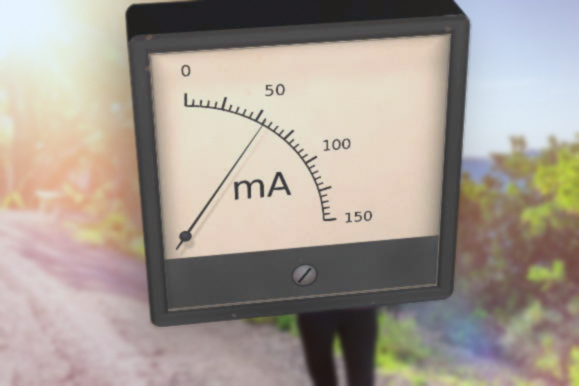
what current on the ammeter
55 mA
